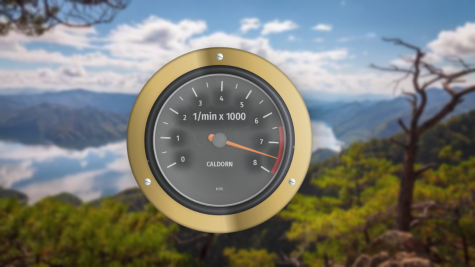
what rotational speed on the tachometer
7500 rpm
